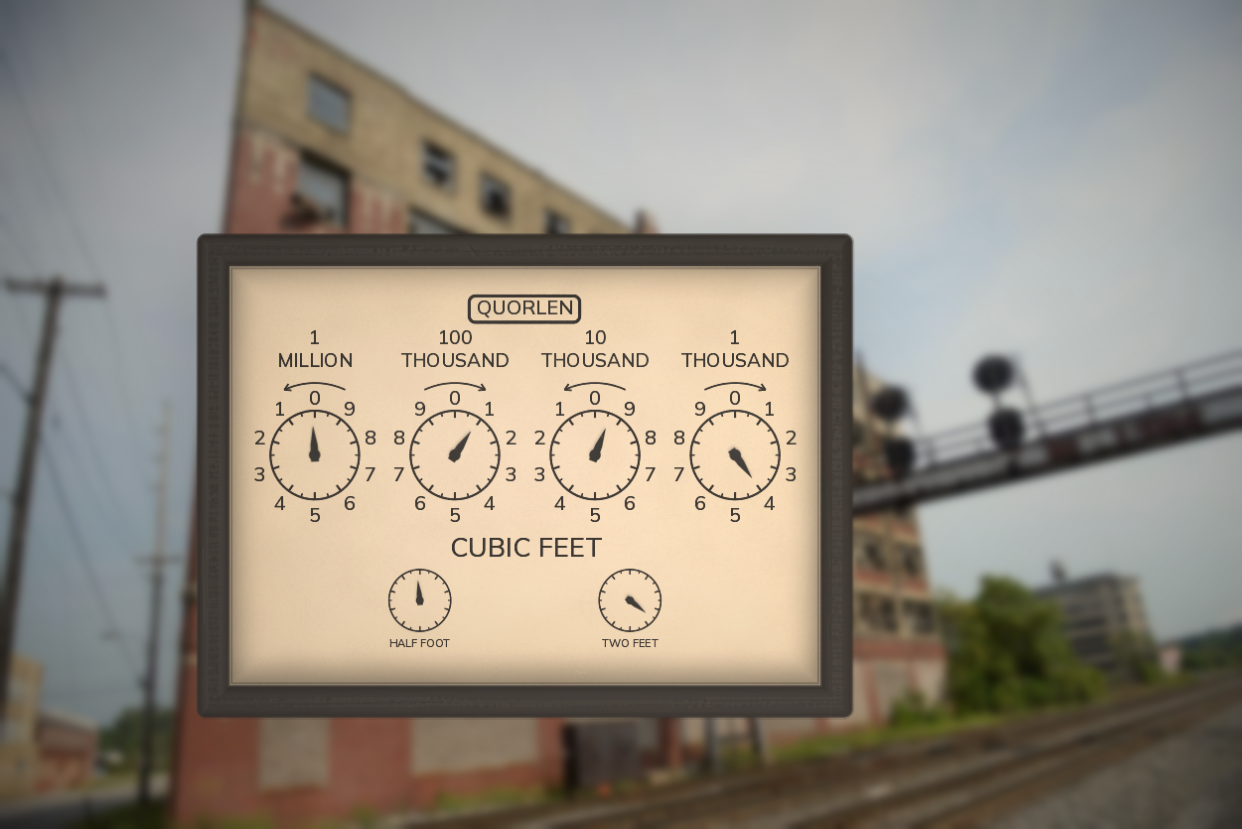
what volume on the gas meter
9400 ft³
